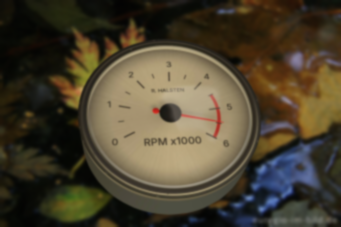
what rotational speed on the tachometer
5500 rpm
